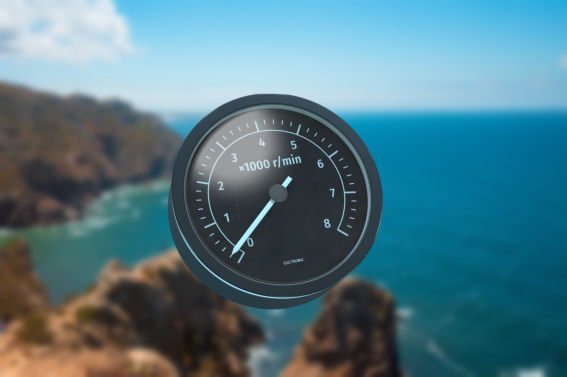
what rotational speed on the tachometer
200 rpm
